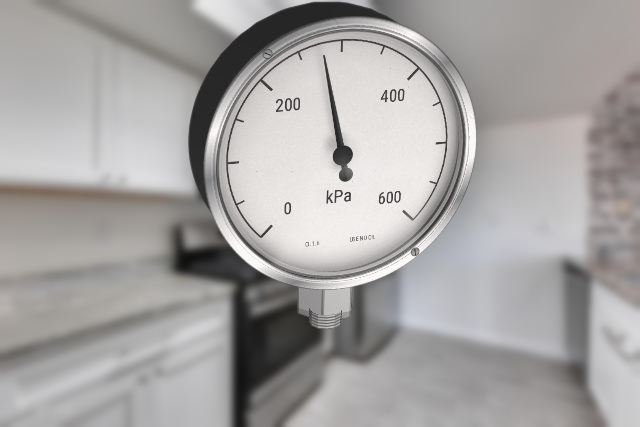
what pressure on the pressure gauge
275 kPa
